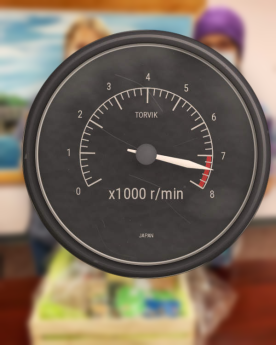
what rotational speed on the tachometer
7400 rpm
